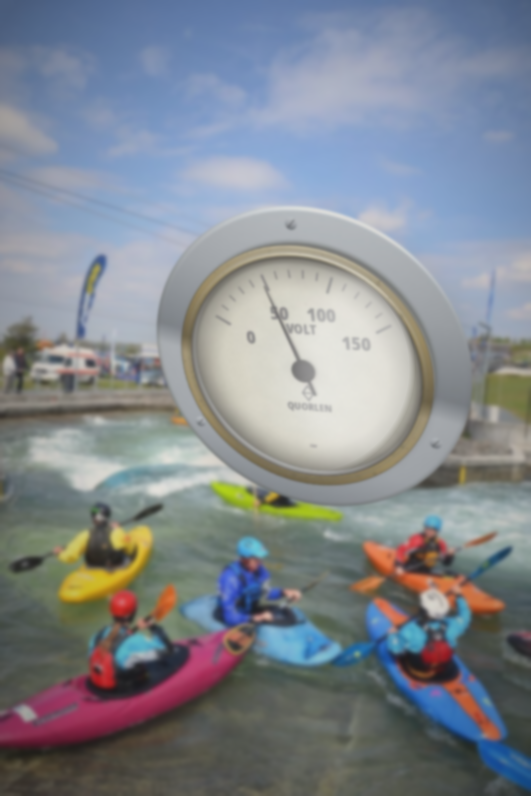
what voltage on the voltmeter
50 V
